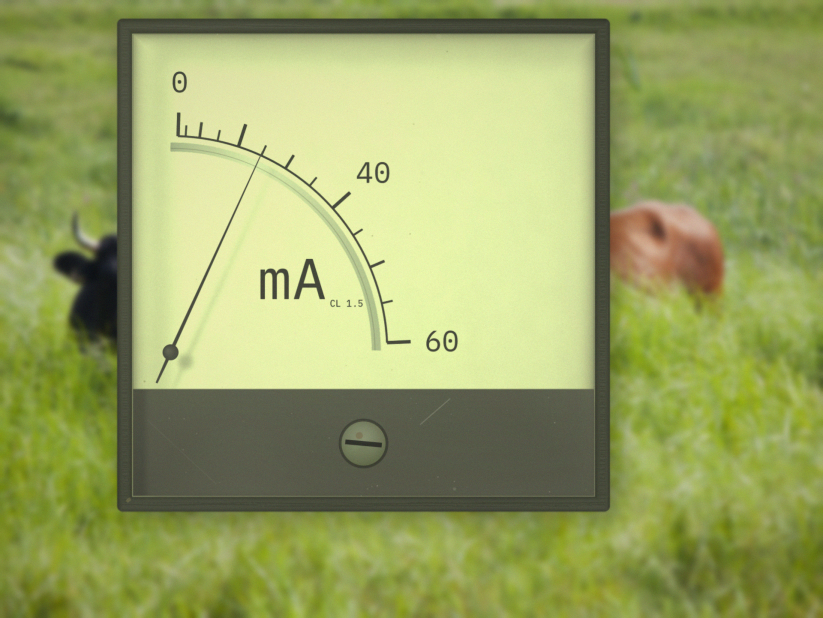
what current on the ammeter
25 mA
